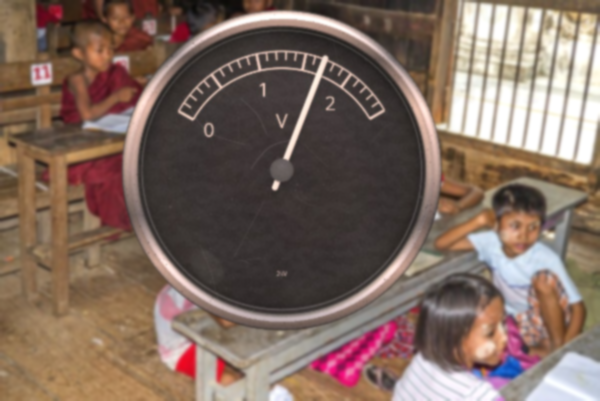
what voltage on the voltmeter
1.7 V
